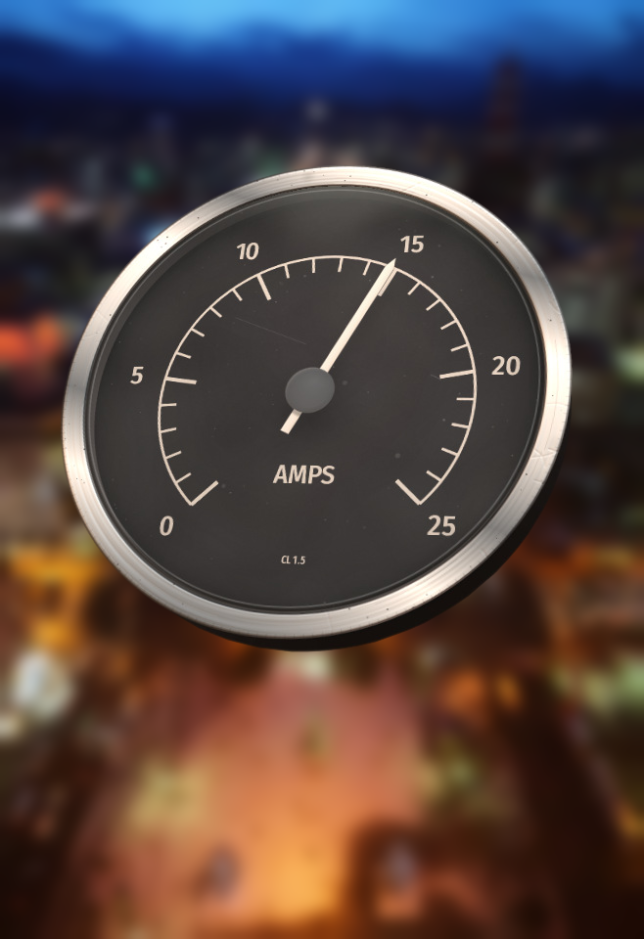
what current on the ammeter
15 A
